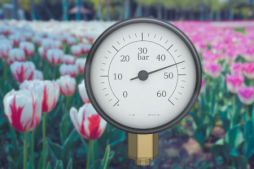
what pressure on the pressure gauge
46 bar
